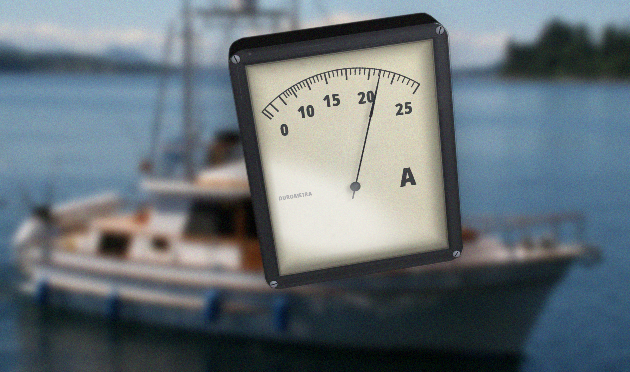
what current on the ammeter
21 A
